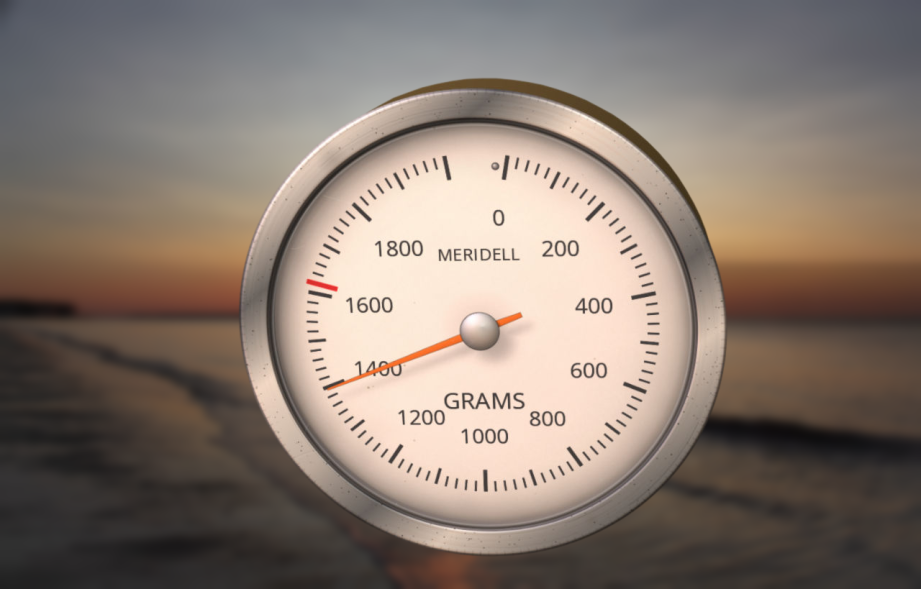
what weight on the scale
1400 g
